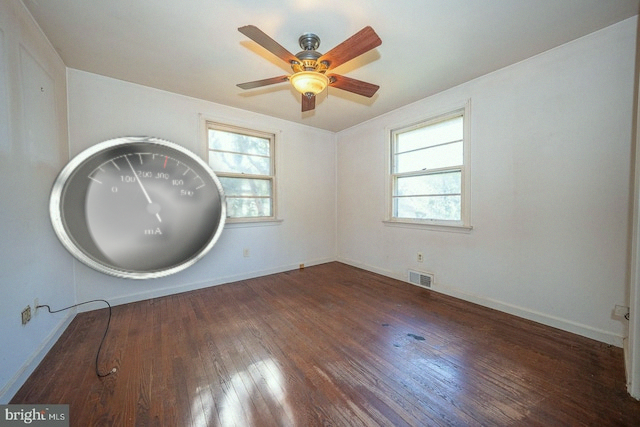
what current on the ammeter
150 mA
